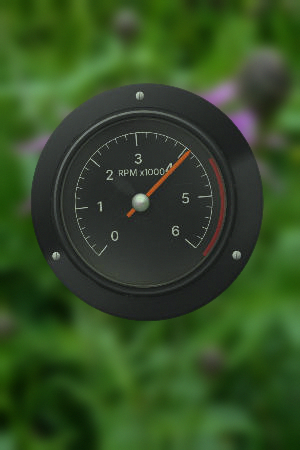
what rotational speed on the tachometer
4100 rpm
